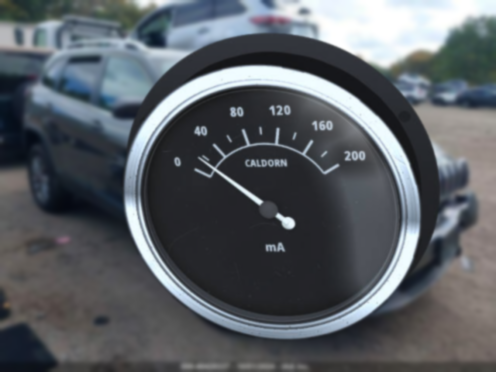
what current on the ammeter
20 mA
